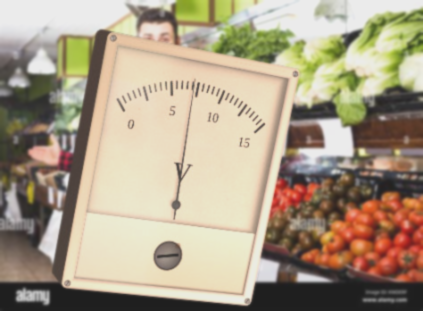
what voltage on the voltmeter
7 V
